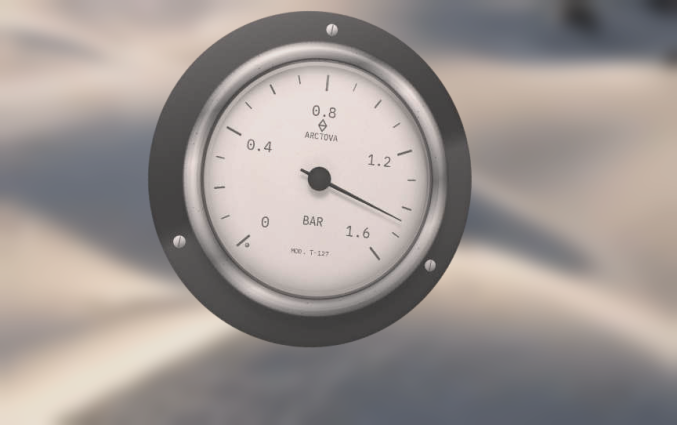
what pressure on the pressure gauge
1.45 bar
